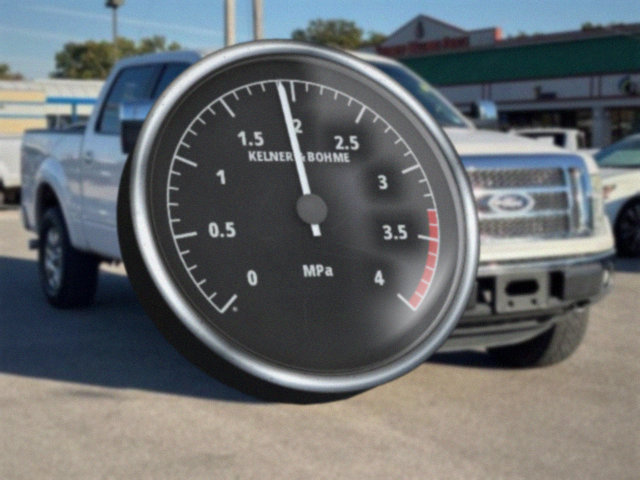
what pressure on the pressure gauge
1.9 MPa
